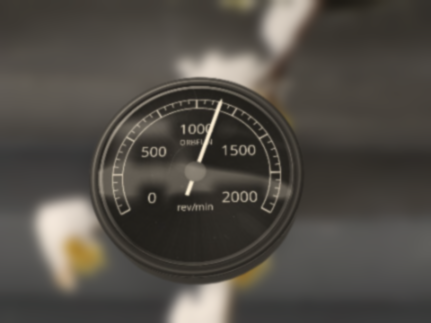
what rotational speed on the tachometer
1150 rpm
